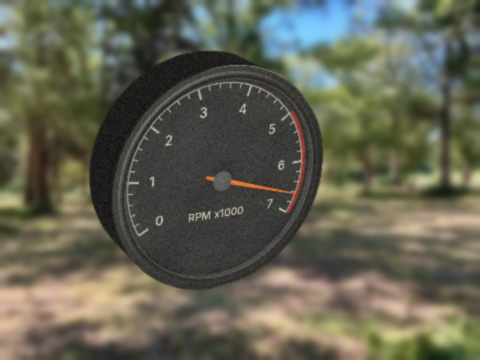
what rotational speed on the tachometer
6600 rpm
